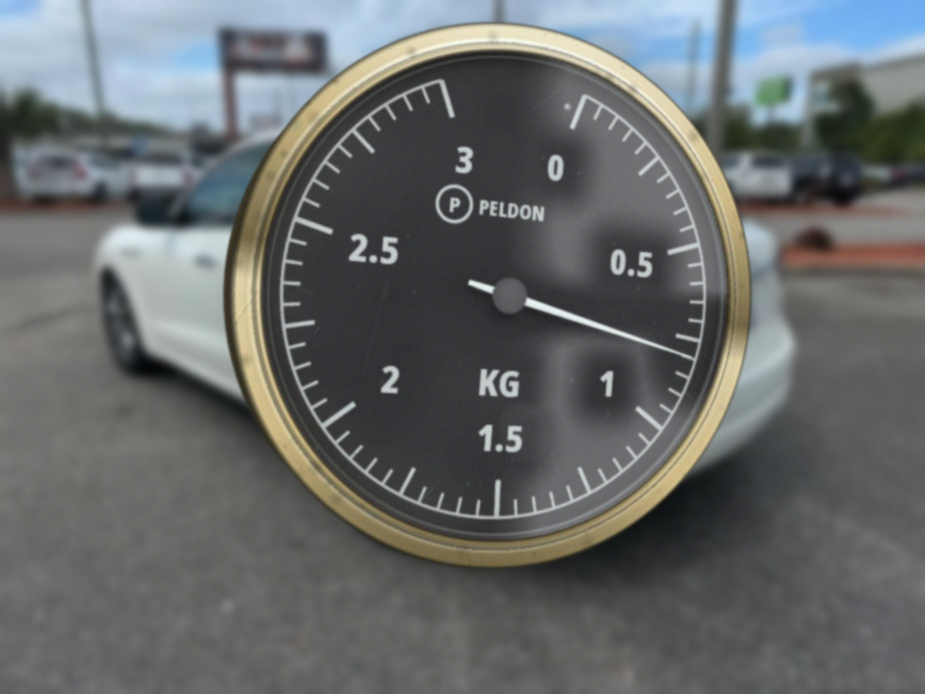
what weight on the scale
0.8 kg
